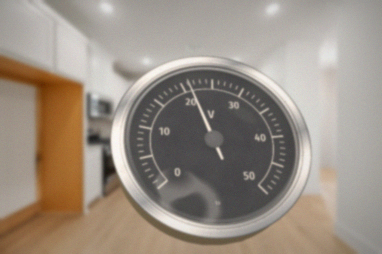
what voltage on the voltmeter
21 V
